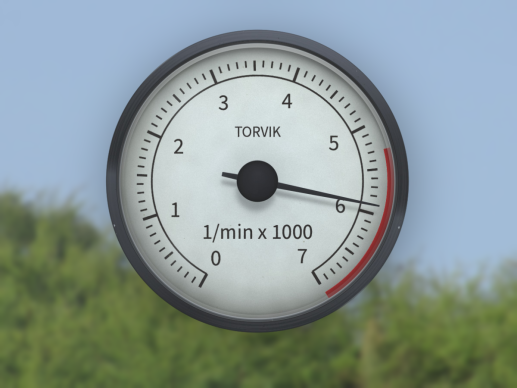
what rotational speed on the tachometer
5900 rpm
